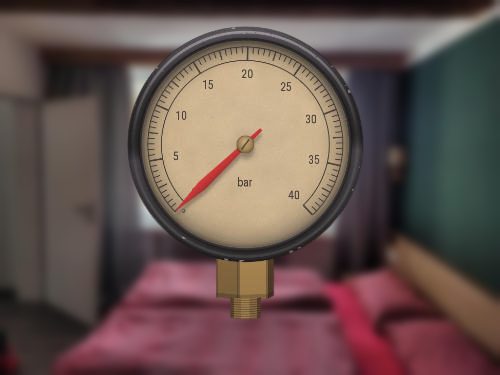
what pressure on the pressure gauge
0 bar
